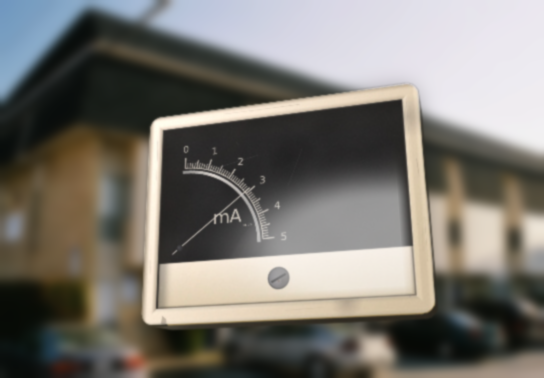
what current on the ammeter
3 mA
